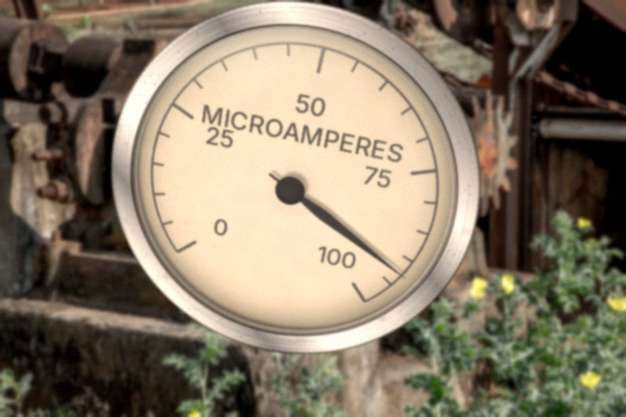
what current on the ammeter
92.5 µA
